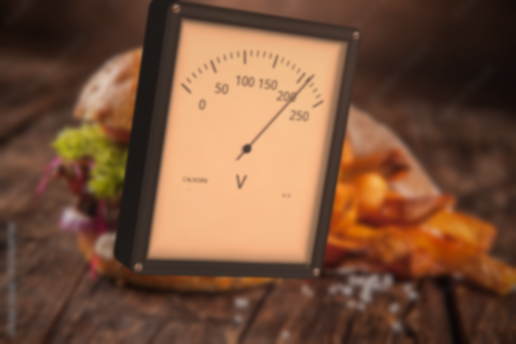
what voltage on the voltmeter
210 V
